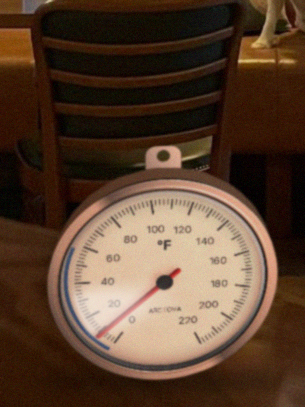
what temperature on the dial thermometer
10 °F
